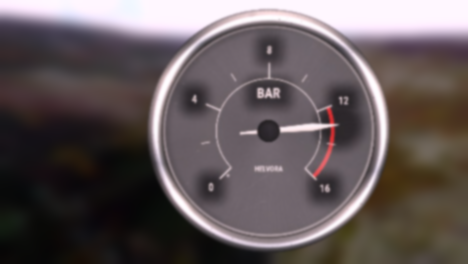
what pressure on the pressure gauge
13 bar
